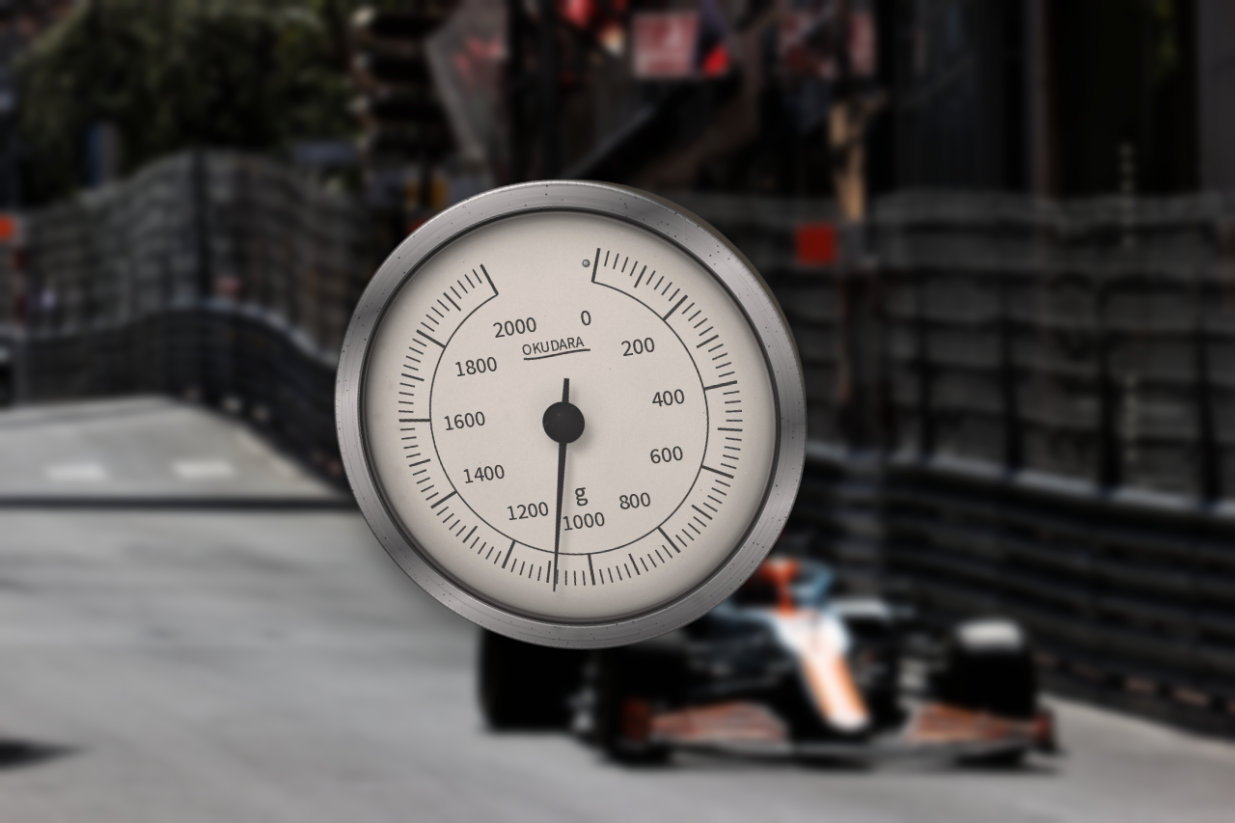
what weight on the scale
1080 g
